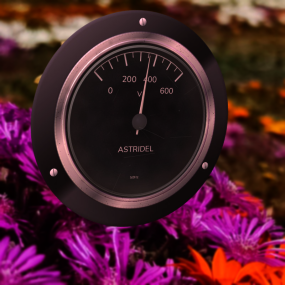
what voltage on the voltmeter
350 V
